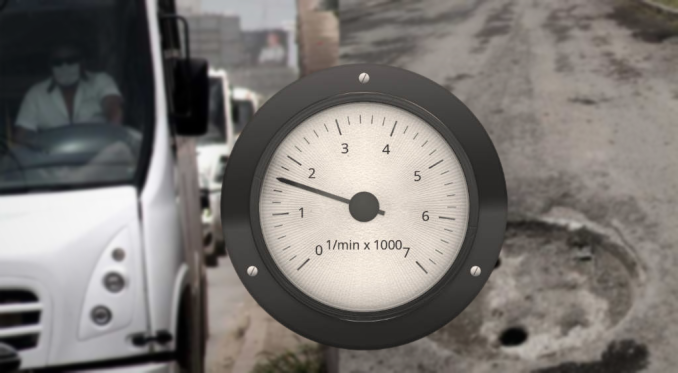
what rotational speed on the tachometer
1600 rpm
